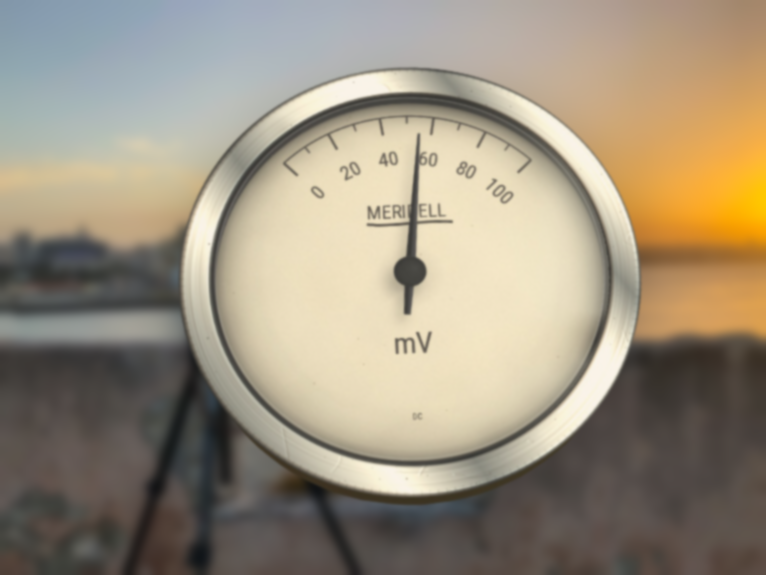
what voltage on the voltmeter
55 mV
